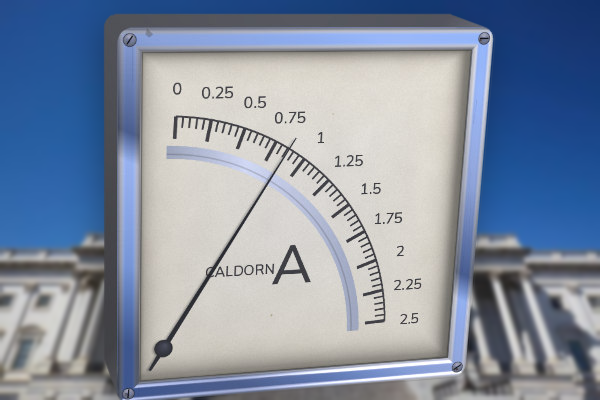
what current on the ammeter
0.85 A
